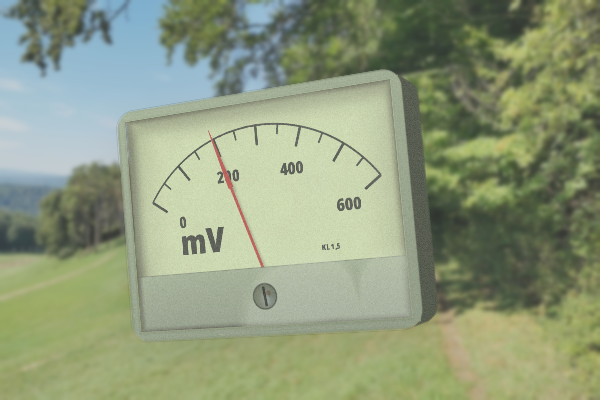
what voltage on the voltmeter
200 mV
